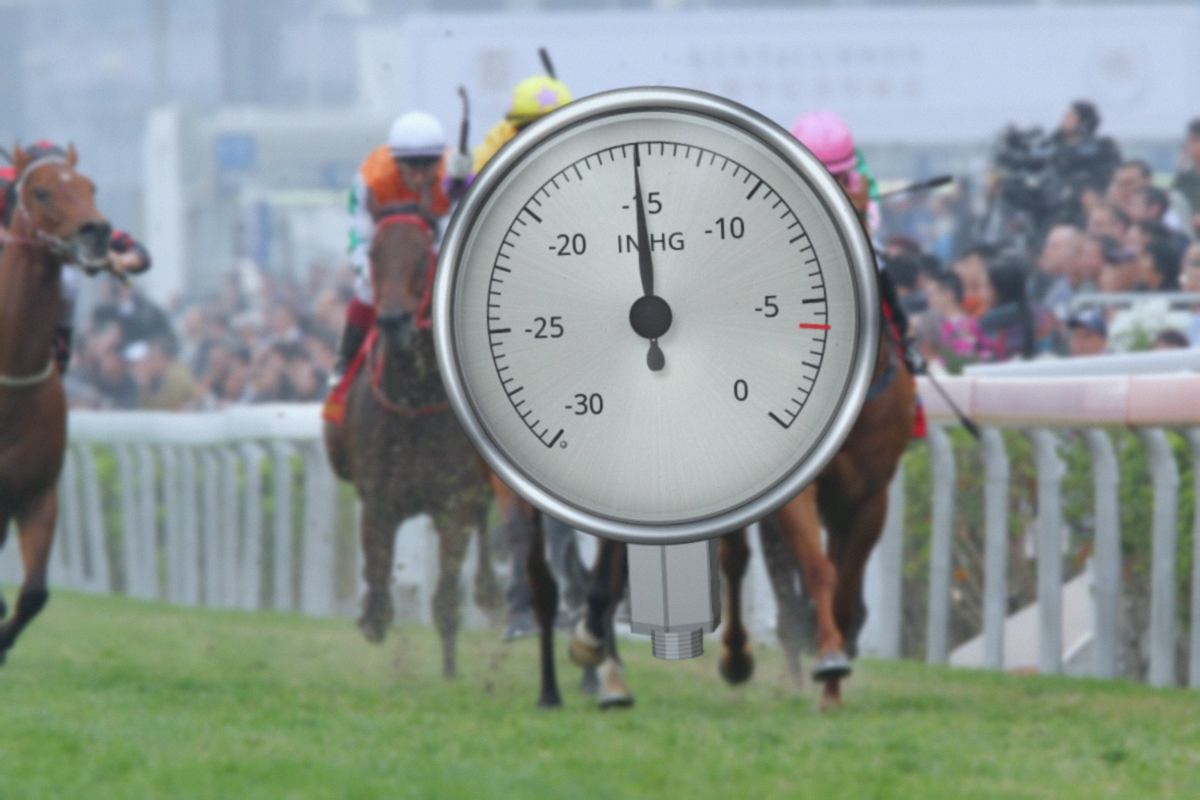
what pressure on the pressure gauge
-15 inHg
